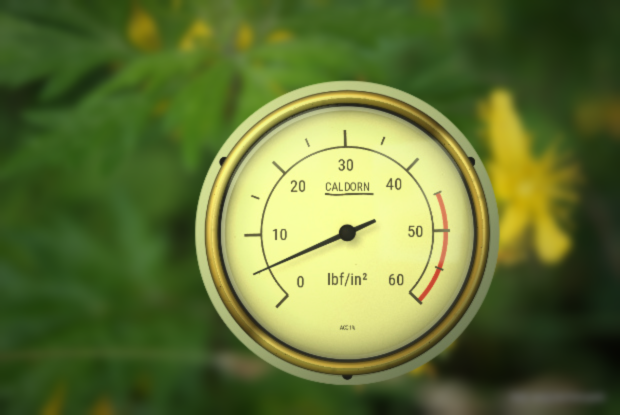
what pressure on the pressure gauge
5 psi
